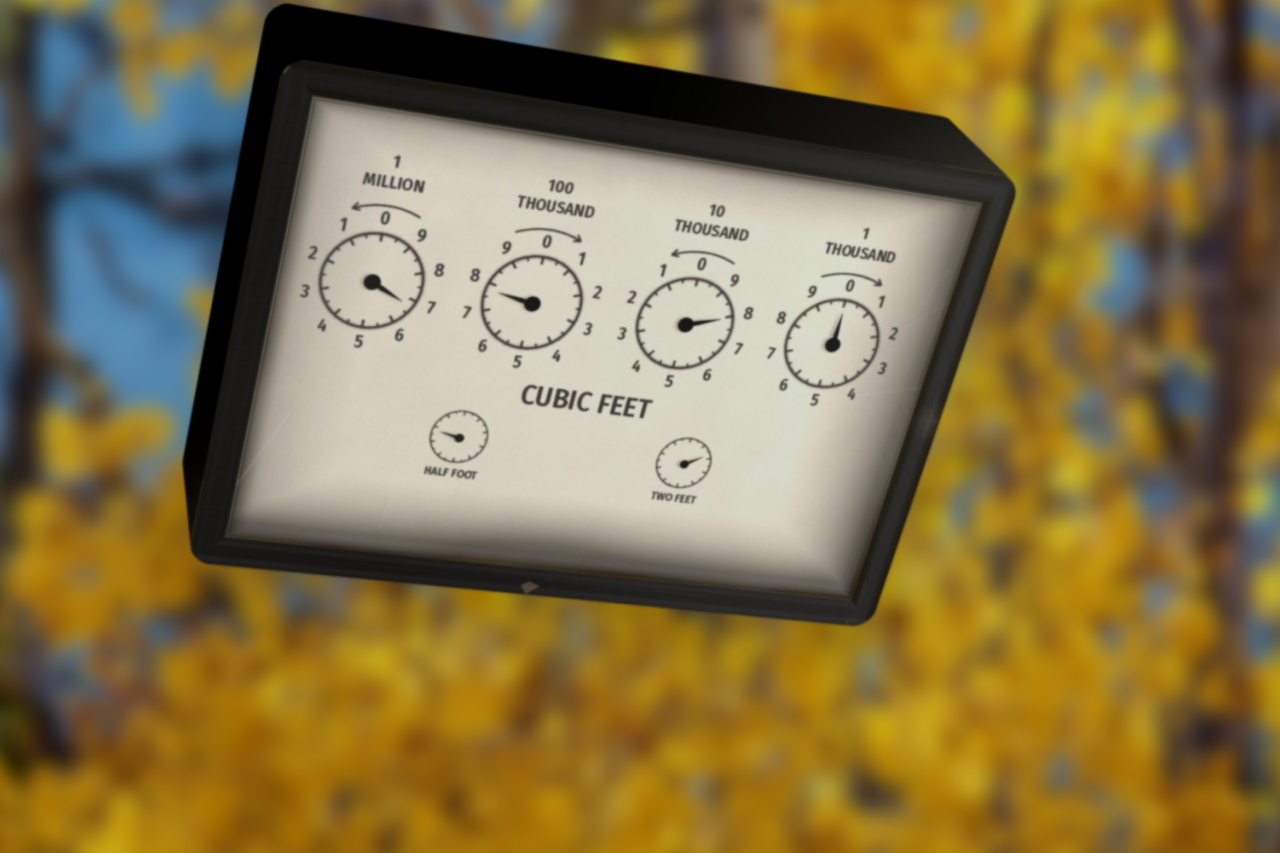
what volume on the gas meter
678000 ft³
